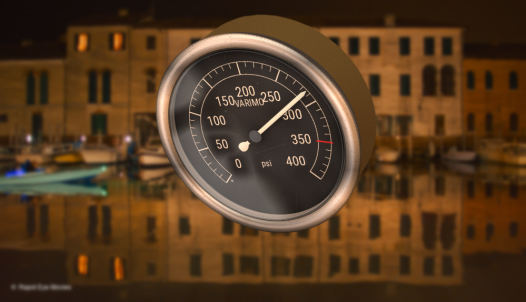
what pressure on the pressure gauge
285 psi
